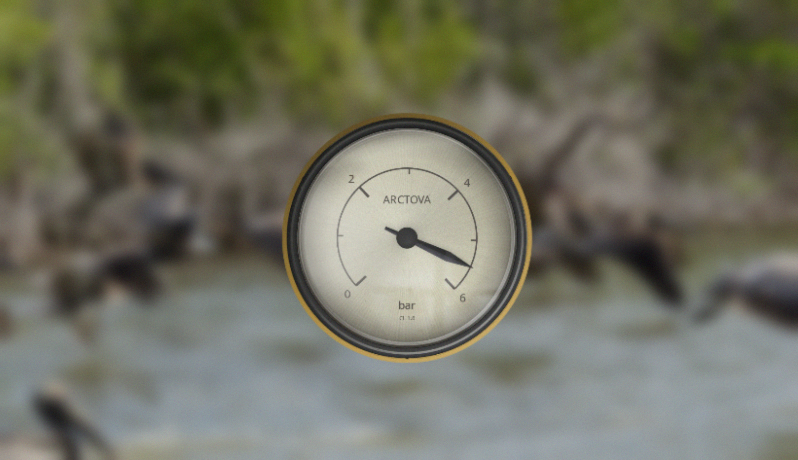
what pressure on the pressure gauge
5.5 bar
